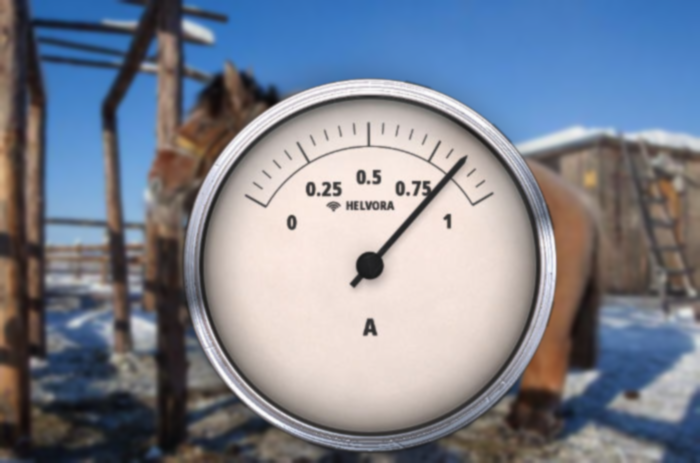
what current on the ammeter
0.85 A
